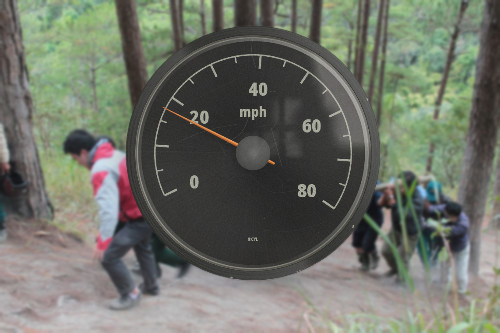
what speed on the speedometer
17.5 mph
